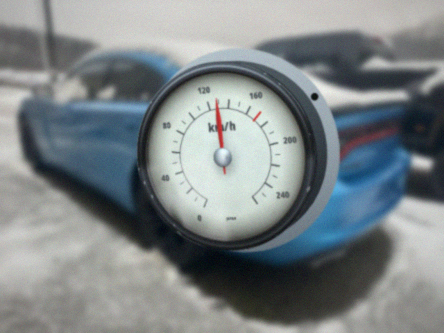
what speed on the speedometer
130 km/h
